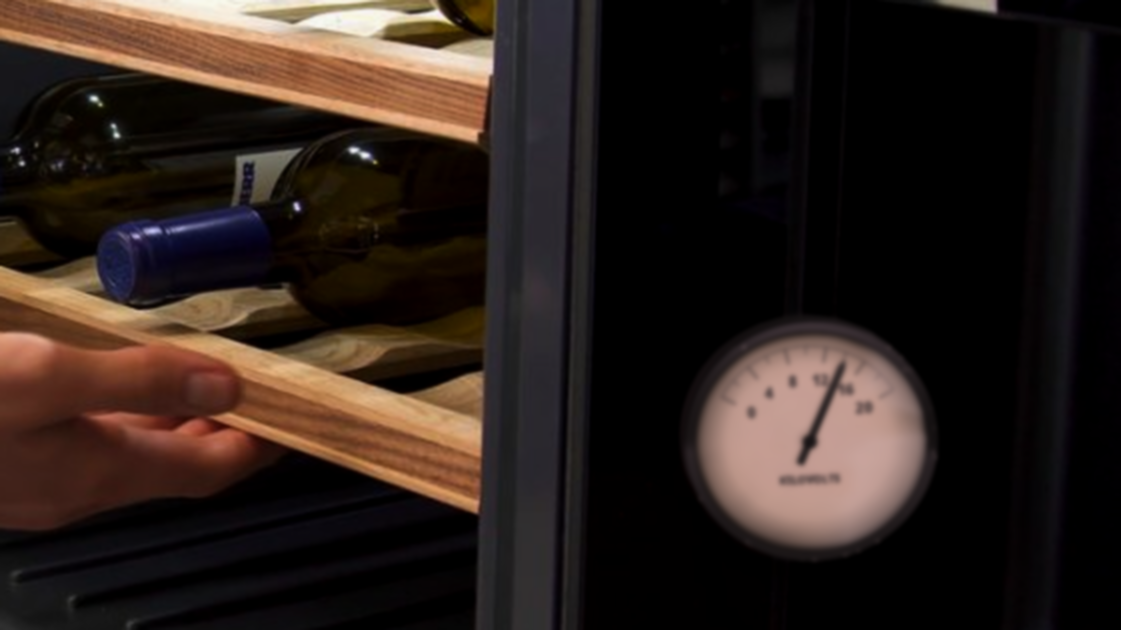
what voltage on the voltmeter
14 kV
